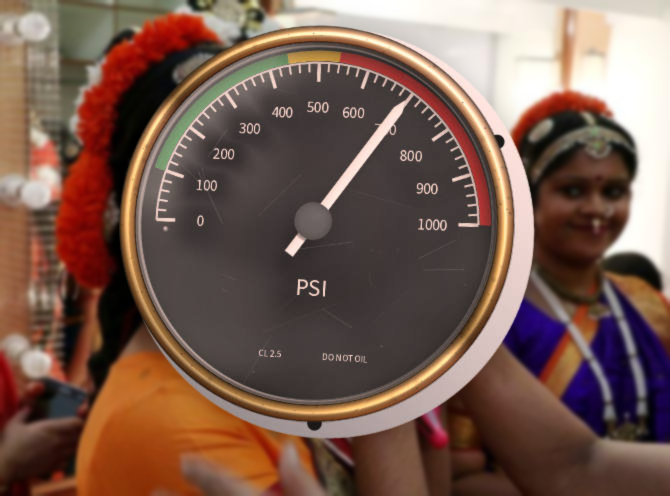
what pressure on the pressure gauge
700 psi
